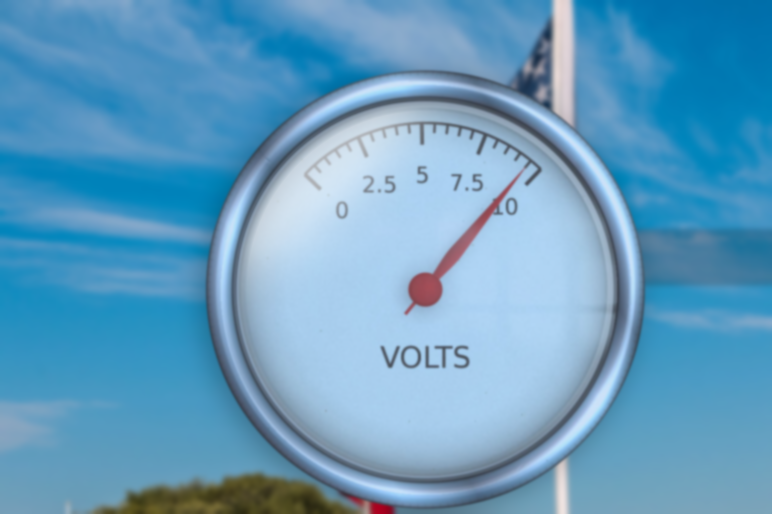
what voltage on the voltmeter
9.5 V
